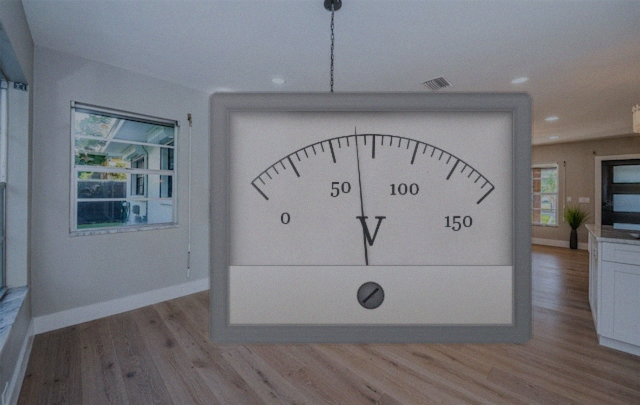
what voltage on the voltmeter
65 V
